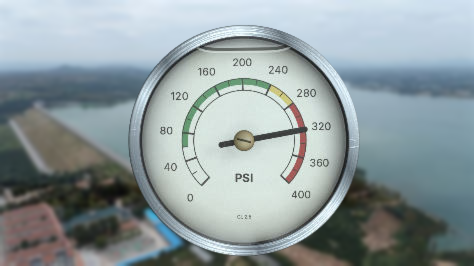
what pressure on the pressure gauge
320 psi
